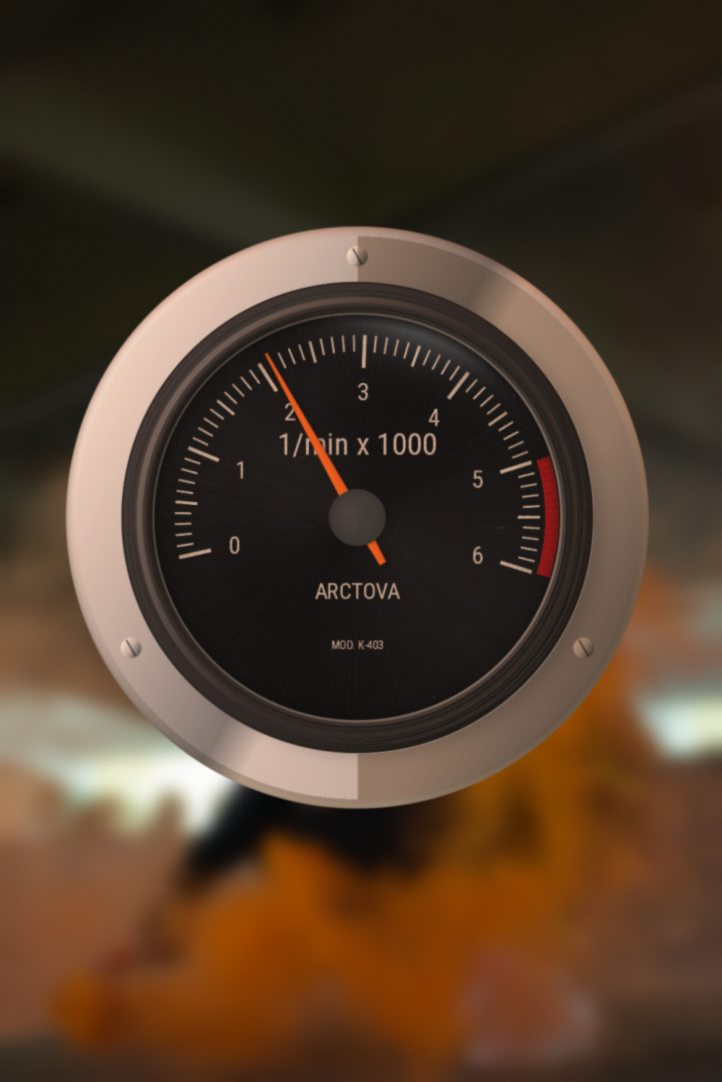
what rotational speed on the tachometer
2100 rpm
